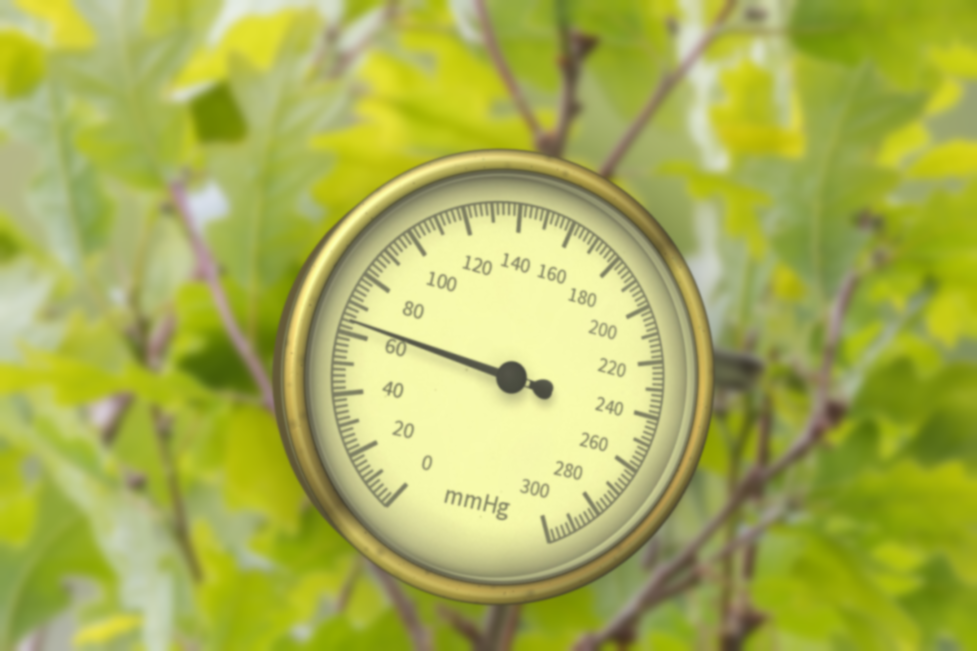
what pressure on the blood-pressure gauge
64 mmHg
